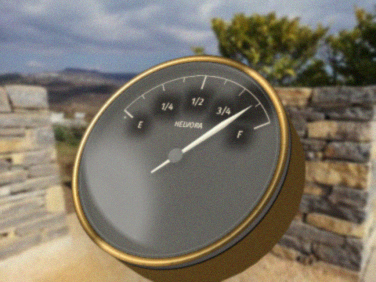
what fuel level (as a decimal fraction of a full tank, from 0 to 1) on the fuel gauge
0.875
